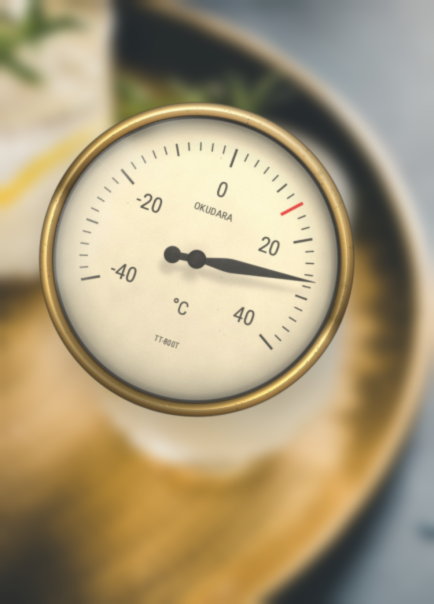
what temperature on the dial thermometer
27 °C
